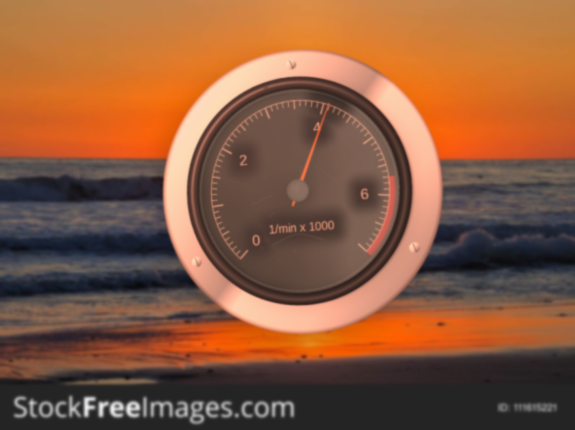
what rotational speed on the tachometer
4100 rpm
